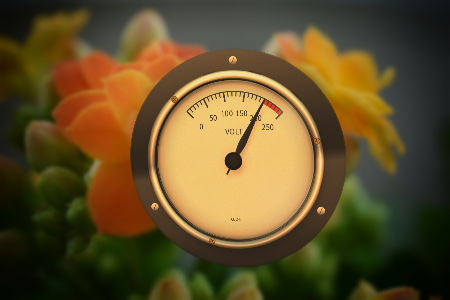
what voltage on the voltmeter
200 V
